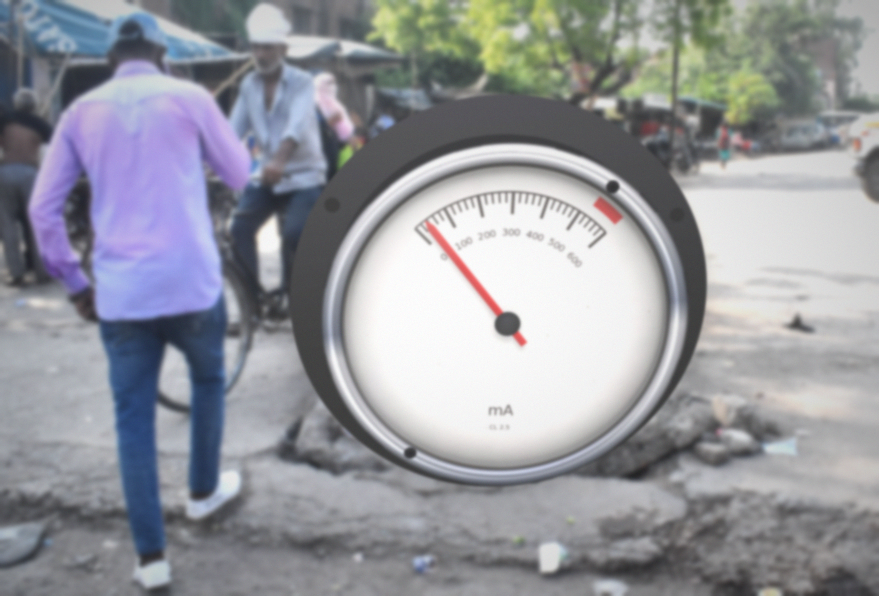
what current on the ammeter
40 mA
